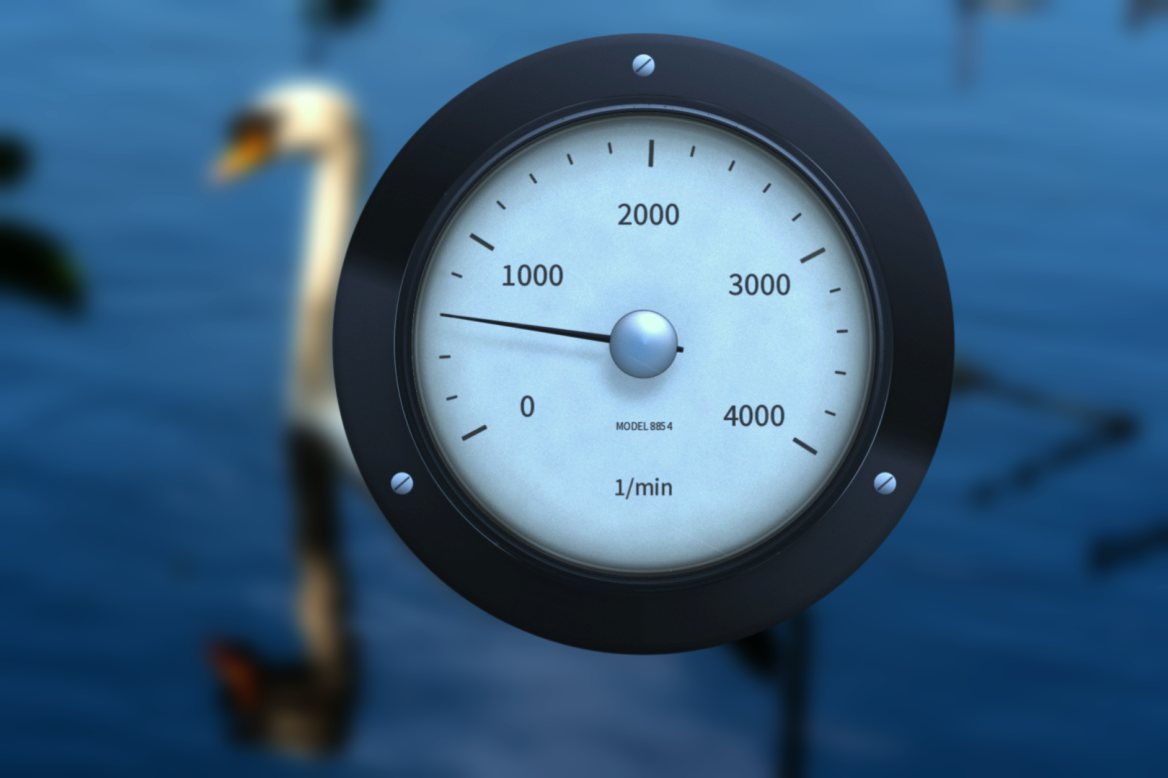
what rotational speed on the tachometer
600 rpm
